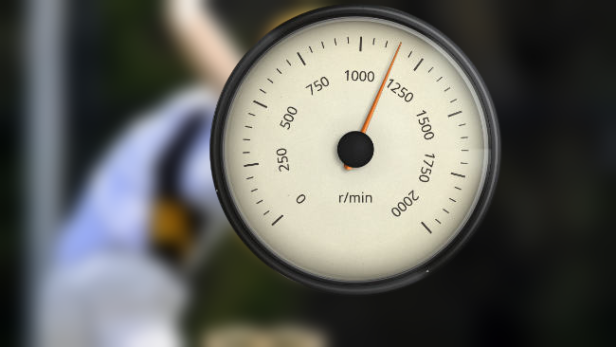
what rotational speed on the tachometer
1150 rpm
